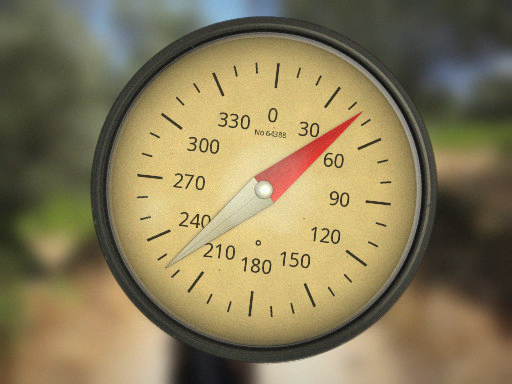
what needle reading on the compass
45 °
